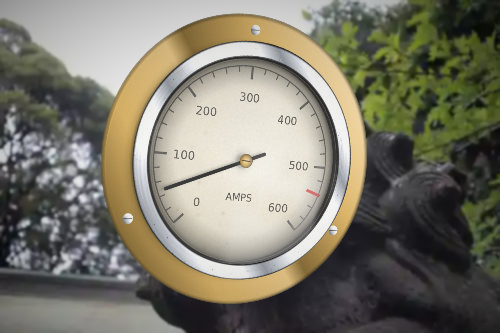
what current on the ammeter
50 A
